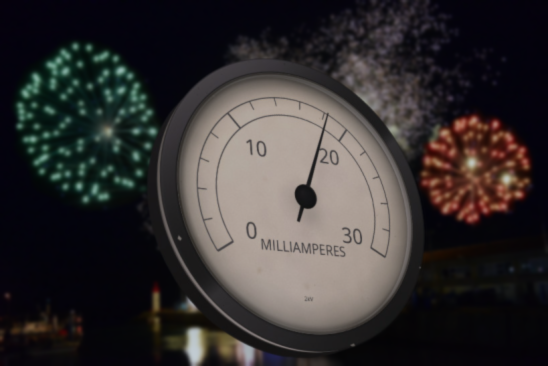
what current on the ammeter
18 mA
